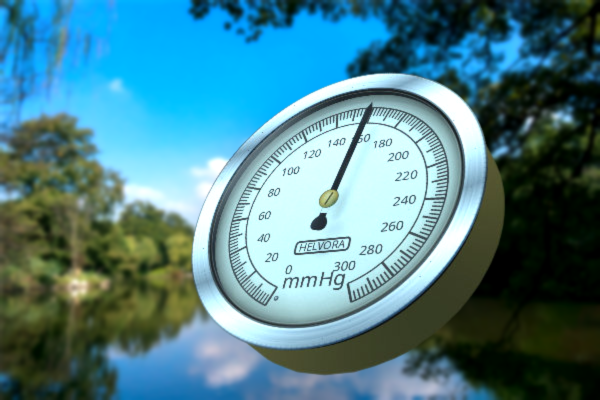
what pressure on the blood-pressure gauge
160 mmHg
